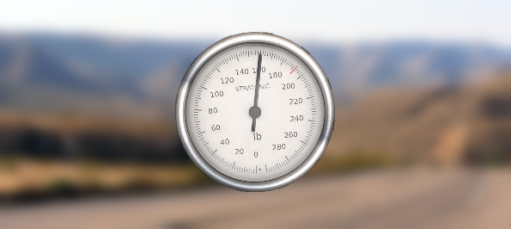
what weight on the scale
160 lb
